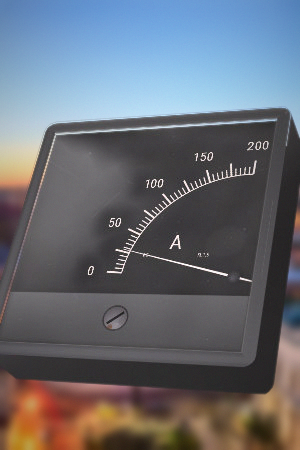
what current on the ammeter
25 A
